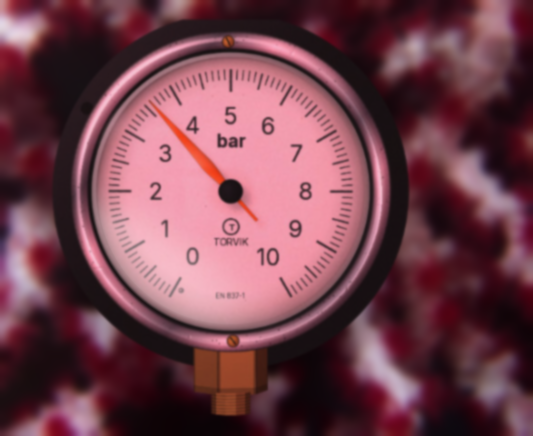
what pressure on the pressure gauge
3.6 bar
